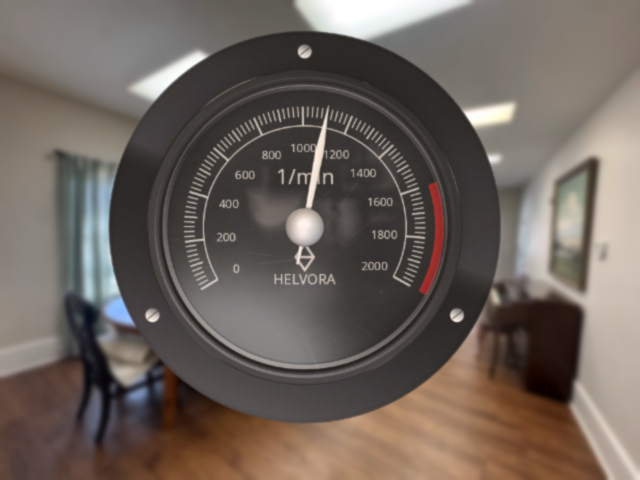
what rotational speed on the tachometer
1100 rpm
